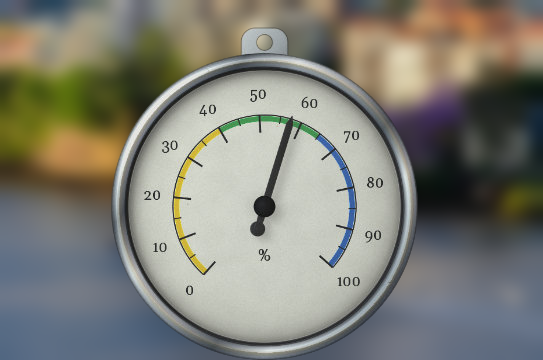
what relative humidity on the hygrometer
57.5 %
